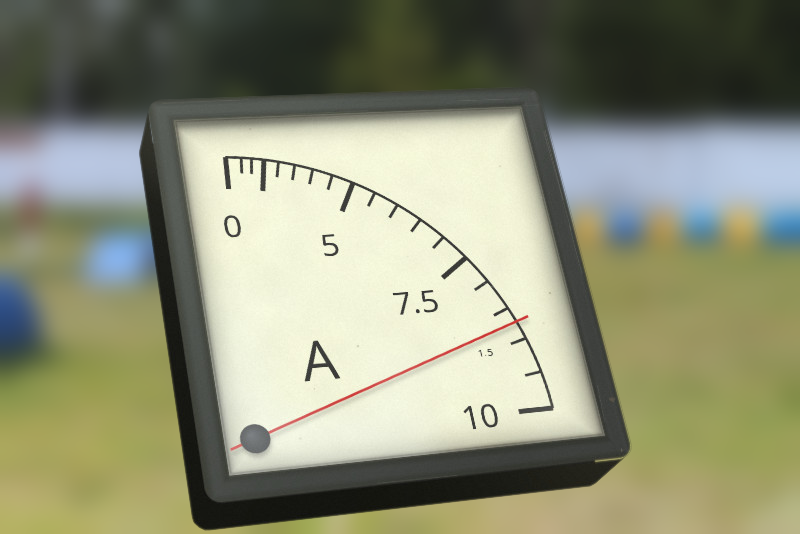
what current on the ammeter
8.75 A
